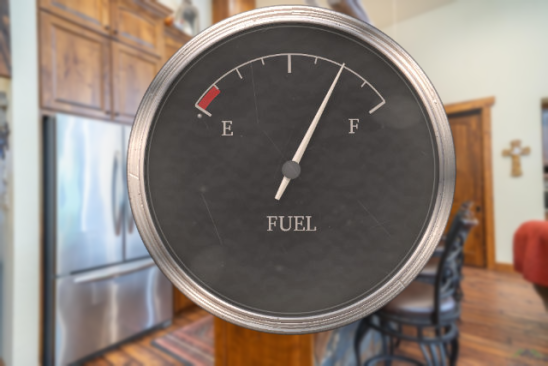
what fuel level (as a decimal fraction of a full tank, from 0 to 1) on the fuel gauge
0.75
